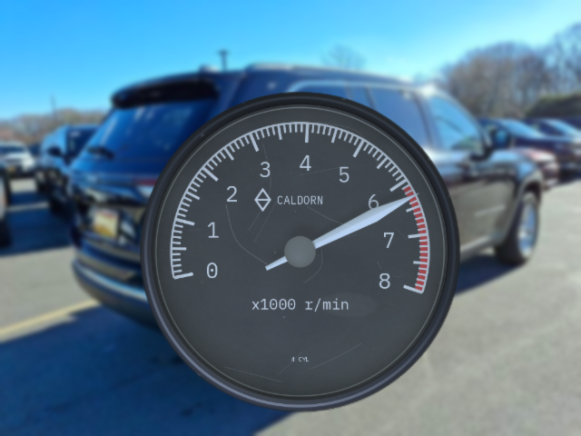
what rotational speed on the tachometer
6300 rpm
